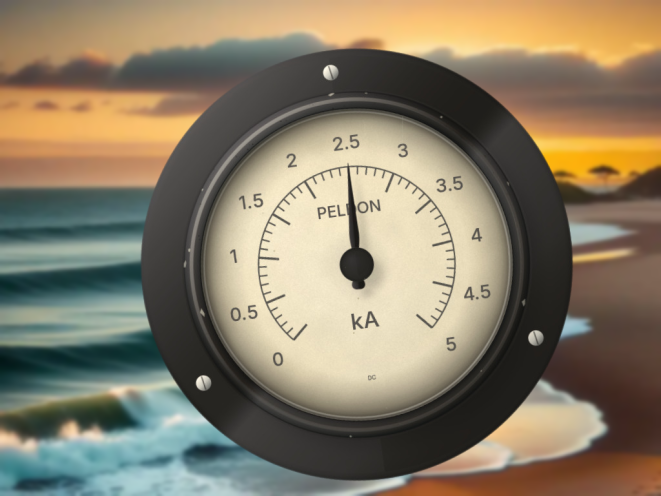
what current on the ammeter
2.5 kA
